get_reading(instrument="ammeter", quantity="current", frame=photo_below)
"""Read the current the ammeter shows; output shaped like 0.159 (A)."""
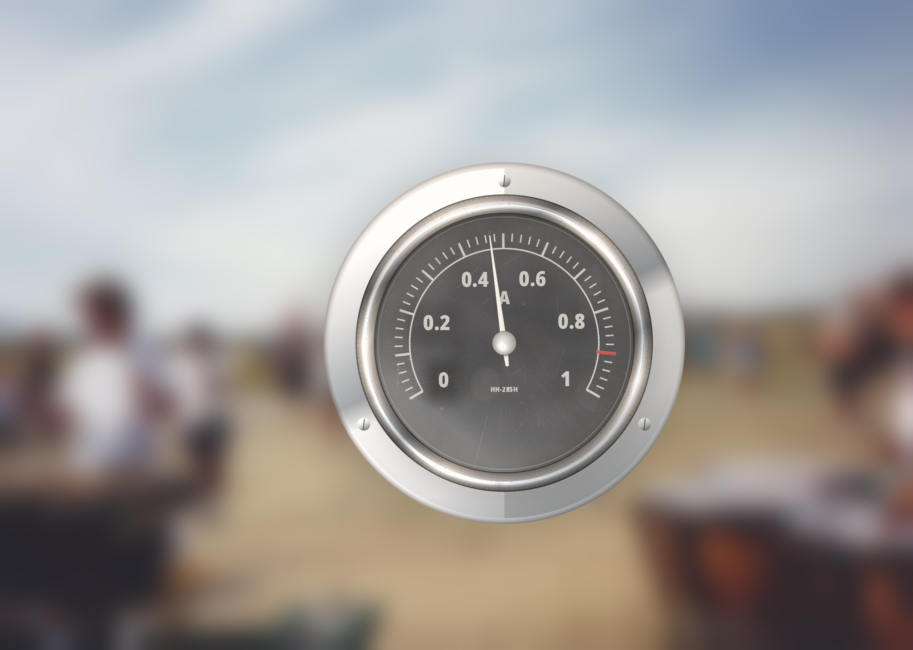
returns 0.47 (A)
